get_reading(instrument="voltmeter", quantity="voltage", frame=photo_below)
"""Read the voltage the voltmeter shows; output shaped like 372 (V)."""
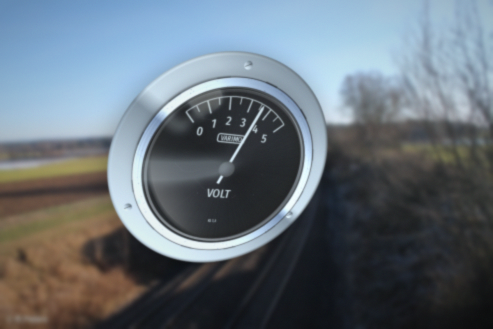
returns 3.5 (V)
